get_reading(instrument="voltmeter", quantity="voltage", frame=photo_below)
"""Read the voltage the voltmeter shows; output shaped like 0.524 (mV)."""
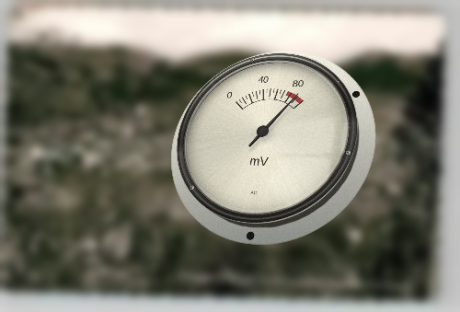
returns 90 (mV)
